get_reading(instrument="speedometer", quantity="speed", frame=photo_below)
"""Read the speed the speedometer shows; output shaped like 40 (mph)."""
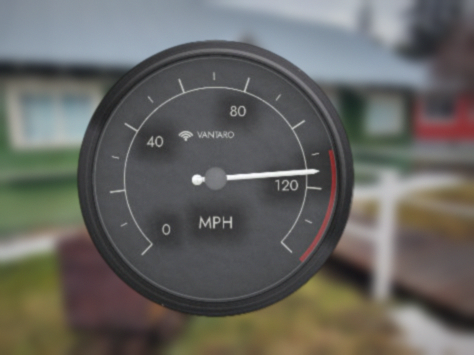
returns 115 (mph)
